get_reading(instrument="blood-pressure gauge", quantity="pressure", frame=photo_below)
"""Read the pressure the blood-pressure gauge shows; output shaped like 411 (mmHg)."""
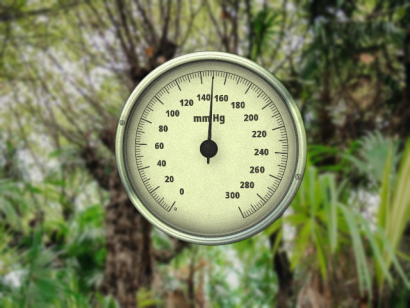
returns 150 (mmHg)
